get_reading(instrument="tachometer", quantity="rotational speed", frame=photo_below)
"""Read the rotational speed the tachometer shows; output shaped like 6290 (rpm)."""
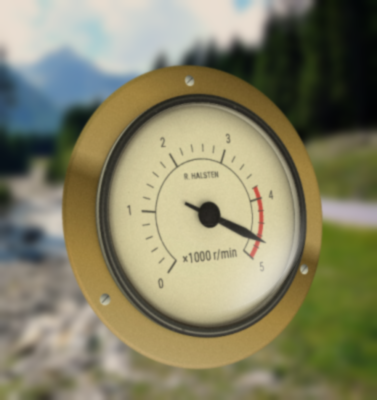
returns 4700 (rpm)
